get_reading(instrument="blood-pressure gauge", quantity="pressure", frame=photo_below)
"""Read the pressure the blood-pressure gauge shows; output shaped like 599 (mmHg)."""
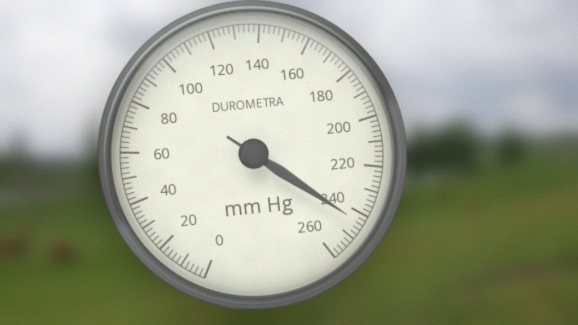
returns 244 (mmHg)
